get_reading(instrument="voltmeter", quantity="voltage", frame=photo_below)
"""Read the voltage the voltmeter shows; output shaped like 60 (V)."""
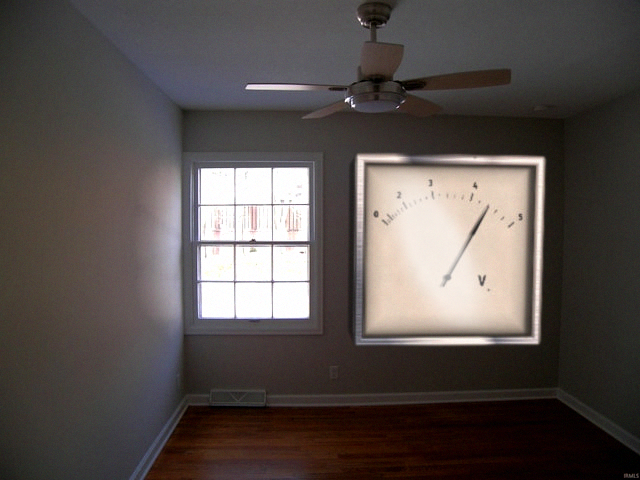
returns 4.4 (V)
